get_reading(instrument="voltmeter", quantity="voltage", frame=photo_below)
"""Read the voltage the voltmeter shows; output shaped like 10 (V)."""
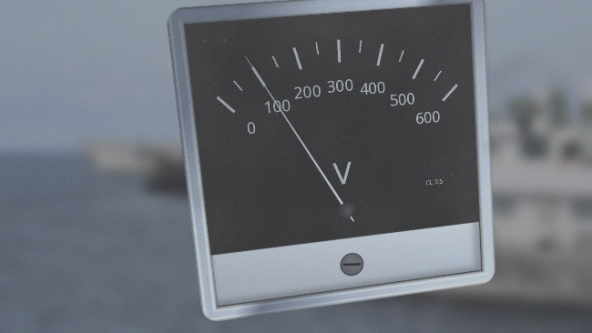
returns 100 (V)
